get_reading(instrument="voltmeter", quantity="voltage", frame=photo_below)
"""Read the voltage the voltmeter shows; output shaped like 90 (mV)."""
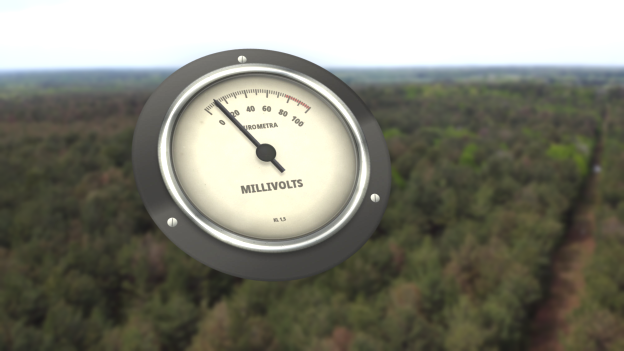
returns 10 (mV)
